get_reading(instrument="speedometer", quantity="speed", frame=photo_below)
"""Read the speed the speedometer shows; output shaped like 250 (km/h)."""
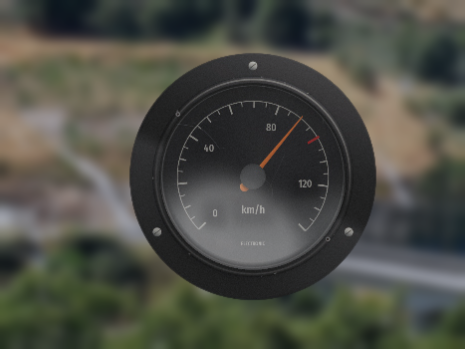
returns 90 (km/h)
